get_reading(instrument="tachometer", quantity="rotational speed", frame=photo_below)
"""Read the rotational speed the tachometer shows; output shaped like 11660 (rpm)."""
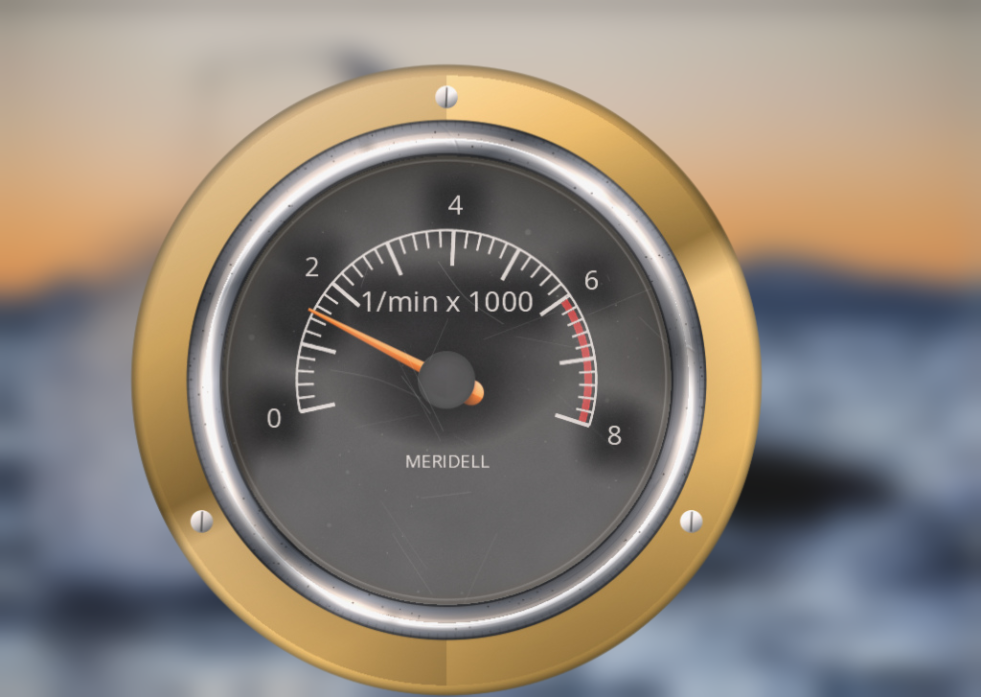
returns 1500 (rpm)
